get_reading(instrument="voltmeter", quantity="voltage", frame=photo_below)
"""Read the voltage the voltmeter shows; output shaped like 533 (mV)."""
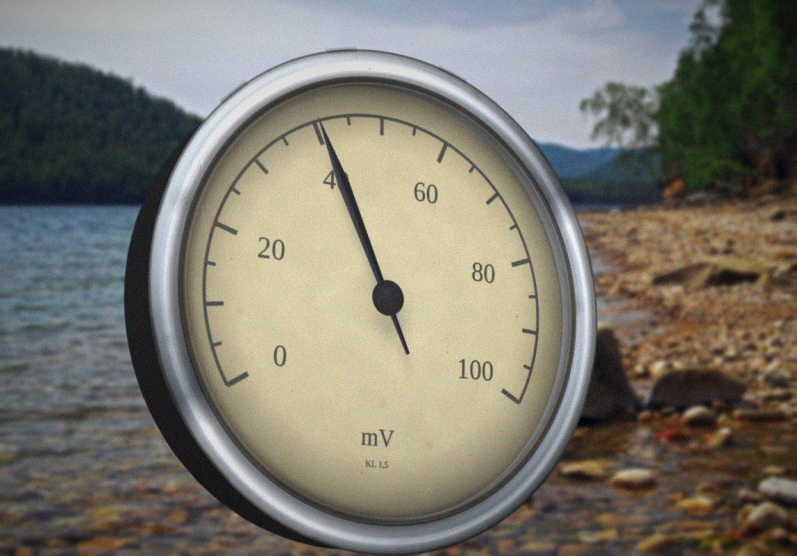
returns 40 (mV)
